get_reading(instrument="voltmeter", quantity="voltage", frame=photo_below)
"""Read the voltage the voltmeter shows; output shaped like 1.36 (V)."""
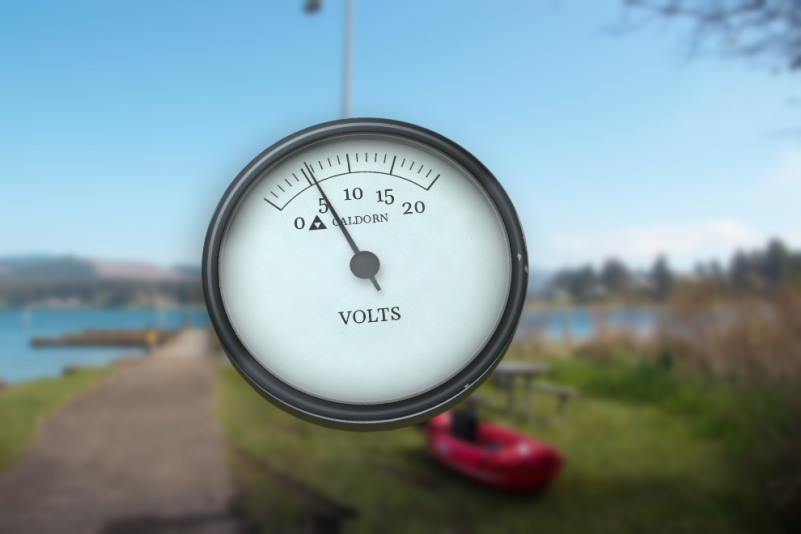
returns 5.5 (V)
